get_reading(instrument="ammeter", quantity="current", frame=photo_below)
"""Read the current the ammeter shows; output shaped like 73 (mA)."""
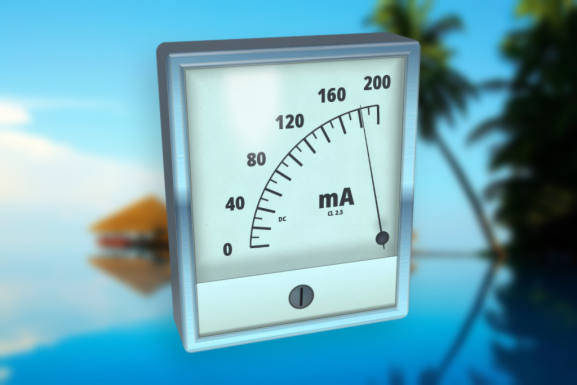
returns 180 (mA)
